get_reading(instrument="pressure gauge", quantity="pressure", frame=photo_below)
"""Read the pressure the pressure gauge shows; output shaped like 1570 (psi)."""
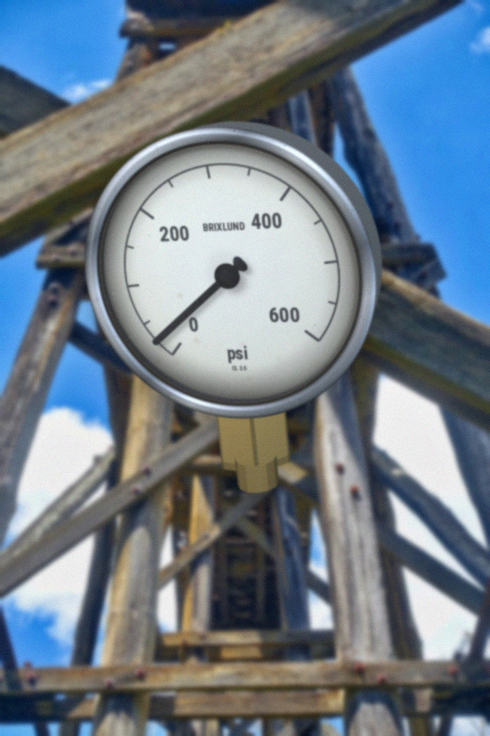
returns 25 (psi)
